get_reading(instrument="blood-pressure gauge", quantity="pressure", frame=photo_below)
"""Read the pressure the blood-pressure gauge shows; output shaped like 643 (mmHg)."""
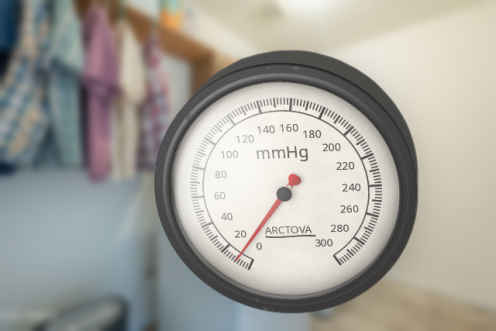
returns 10 (mmHg)
